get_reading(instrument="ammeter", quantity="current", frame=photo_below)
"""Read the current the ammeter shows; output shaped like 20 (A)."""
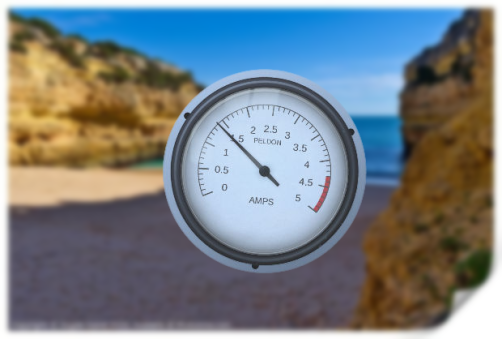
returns 1.4 (A)
